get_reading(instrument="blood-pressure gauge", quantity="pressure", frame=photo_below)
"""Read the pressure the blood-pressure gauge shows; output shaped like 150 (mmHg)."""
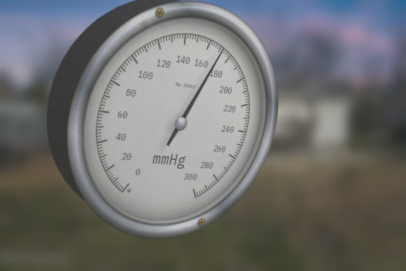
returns 170 (mmHg)
